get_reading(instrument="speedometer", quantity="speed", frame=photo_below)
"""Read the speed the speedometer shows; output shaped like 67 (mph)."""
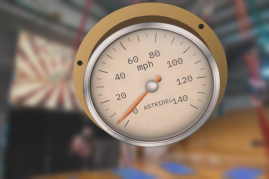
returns 5 (mph)
